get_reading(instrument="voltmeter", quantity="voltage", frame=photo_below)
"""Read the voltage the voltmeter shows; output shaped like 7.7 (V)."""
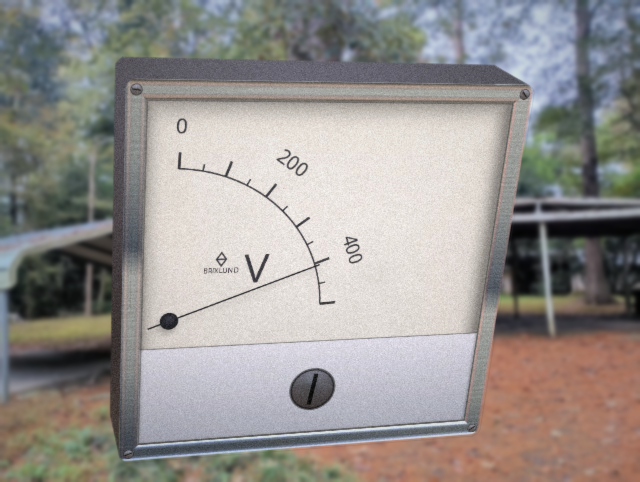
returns 400 (V)
